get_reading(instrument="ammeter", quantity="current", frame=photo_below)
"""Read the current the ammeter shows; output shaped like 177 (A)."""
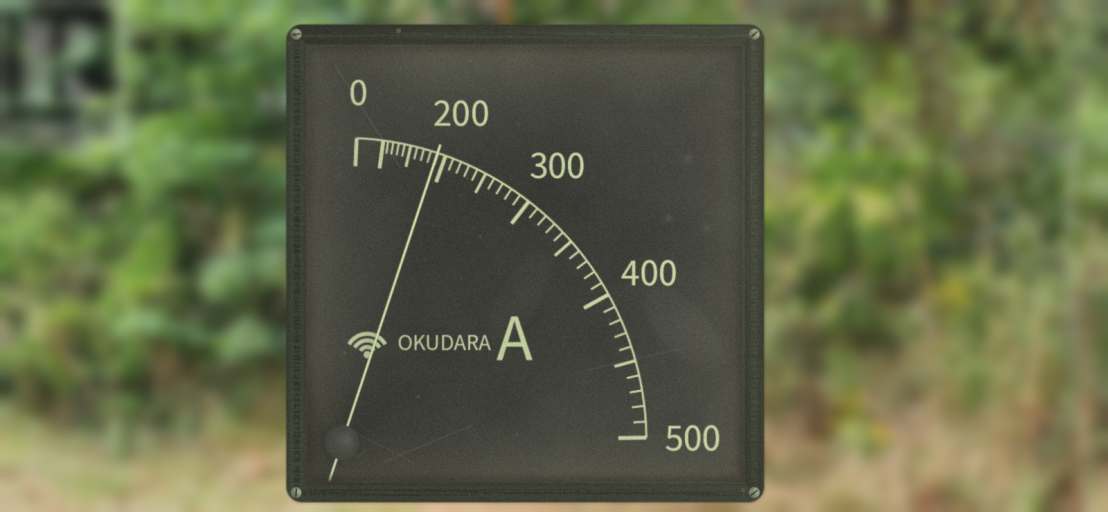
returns 190 (A)
